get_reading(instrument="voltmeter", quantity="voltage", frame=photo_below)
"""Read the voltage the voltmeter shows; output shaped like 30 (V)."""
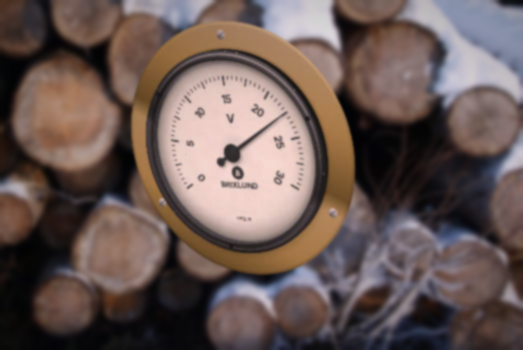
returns 22.5 (V)
